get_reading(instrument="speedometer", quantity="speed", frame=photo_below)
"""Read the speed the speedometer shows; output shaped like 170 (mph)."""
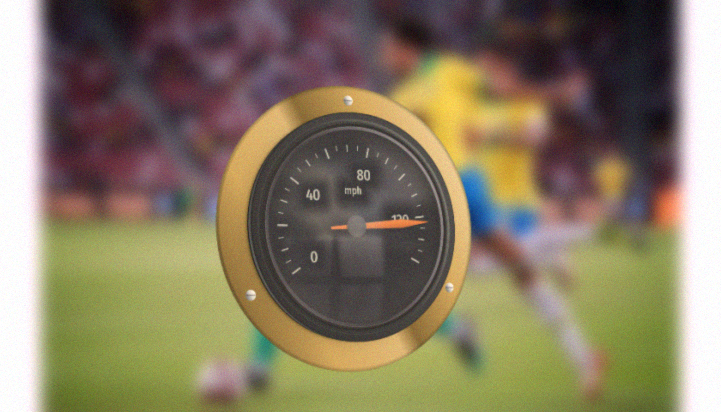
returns 122.5 (mph)
